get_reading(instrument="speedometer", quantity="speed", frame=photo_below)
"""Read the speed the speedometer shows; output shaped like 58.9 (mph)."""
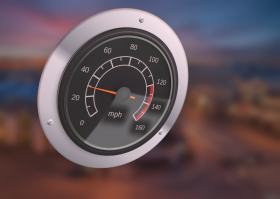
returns 30 (mph)
